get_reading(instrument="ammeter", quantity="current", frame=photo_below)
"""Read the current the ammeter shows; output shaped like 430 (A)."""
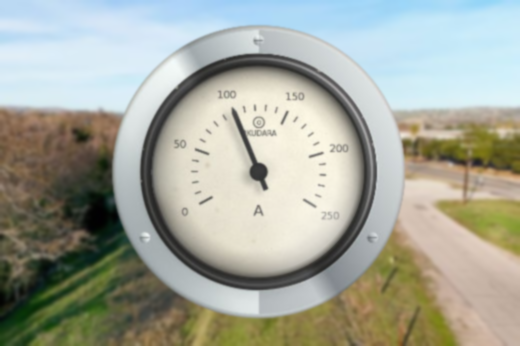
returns 100 (A)
